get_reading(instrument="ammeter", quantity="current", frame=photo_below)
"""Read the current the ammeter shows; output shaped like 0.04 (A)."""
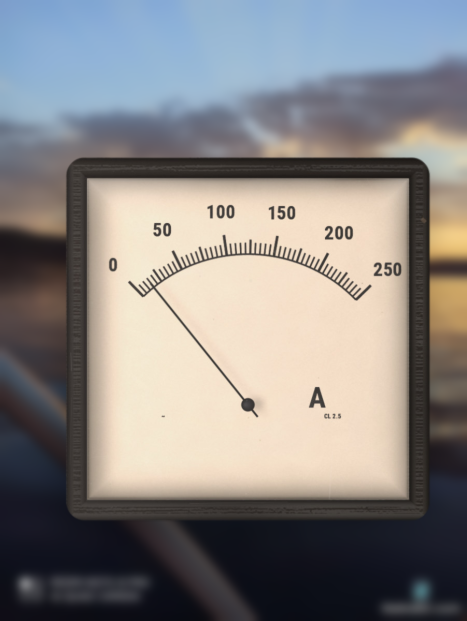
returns 15 (A)
